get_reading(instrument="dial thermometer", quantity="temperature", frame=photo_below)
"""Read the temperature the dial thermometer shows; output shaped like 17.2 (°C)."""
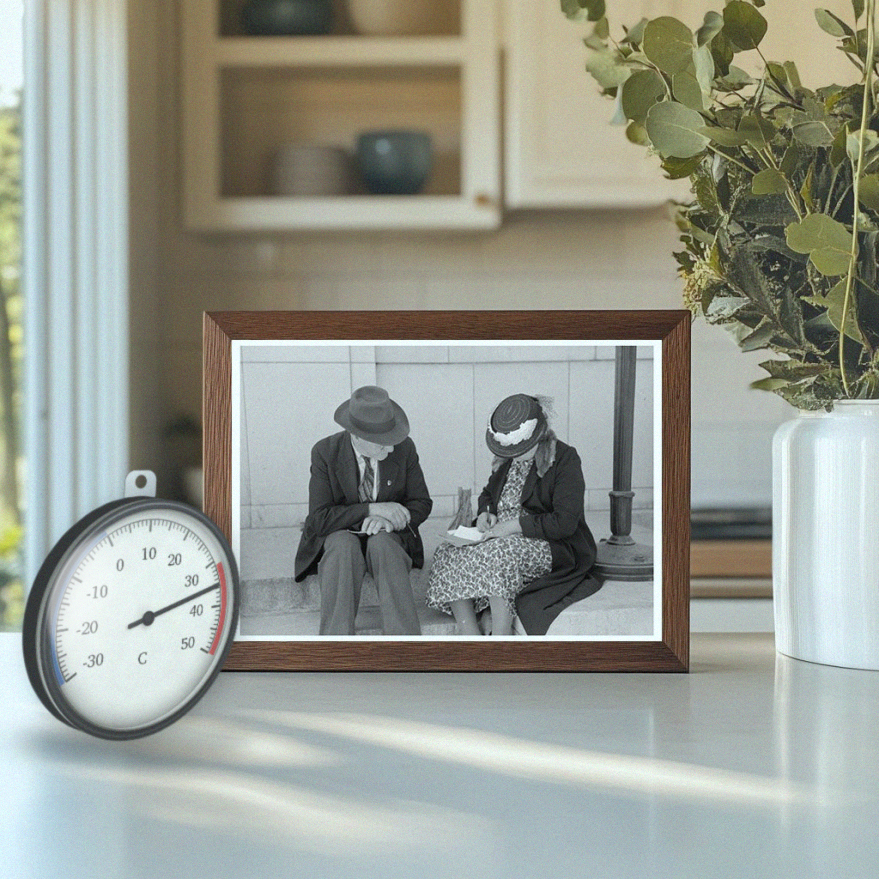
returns 35 (°C)
